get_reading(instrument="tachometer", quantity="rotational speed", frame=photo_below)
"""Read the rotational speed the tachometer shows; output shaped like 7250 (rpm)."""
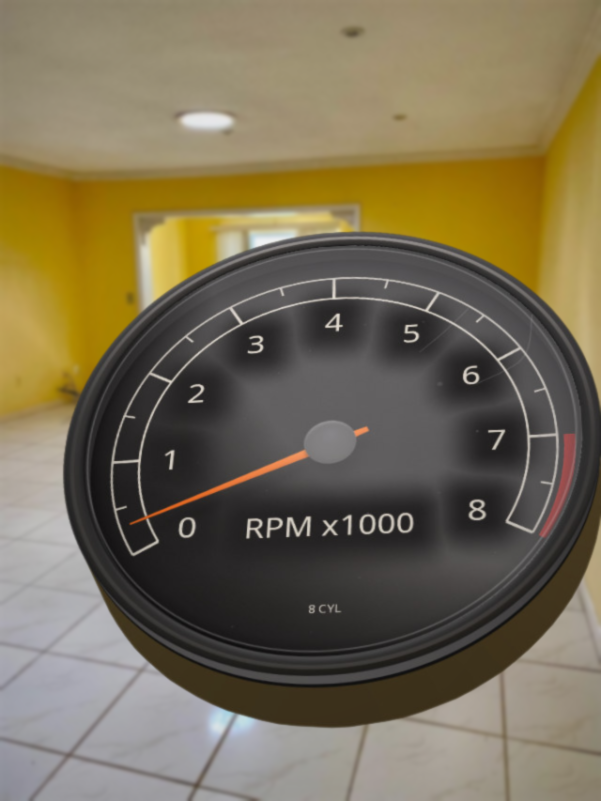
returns 250 (rpm)
